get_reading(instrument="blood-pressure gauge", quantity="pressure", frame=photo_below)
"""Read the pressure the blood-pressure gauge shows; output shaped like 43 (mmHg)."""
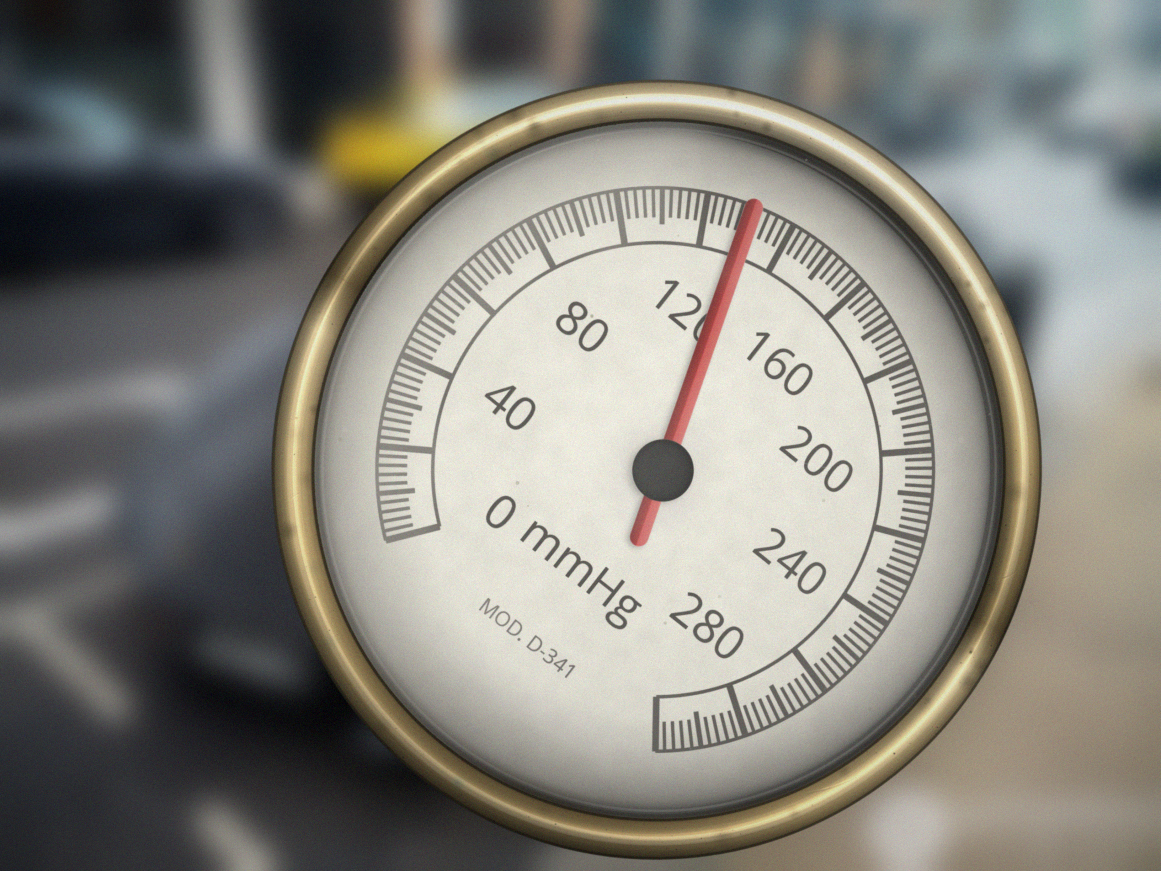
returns 130 (mmHg)
